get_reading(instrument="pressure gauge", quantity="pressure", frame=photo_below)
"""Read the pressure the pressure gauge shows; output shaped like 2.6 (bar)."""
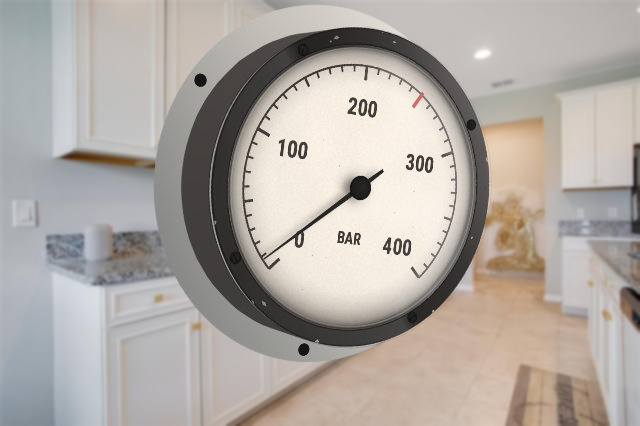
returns 10 (bar)
